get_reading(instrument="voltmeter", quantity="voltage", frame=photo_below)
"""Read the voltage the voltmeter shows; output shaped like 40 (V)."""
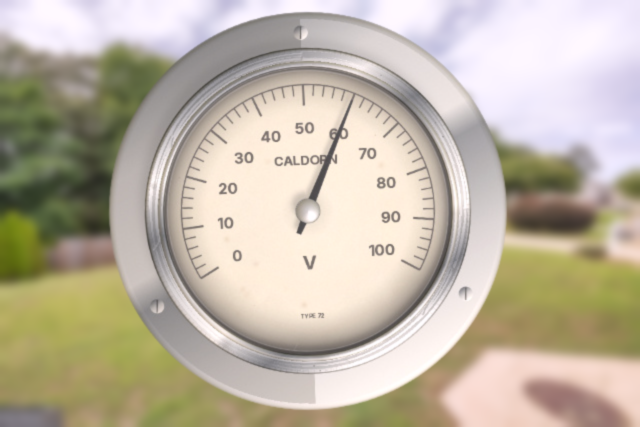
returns 60 (V)
